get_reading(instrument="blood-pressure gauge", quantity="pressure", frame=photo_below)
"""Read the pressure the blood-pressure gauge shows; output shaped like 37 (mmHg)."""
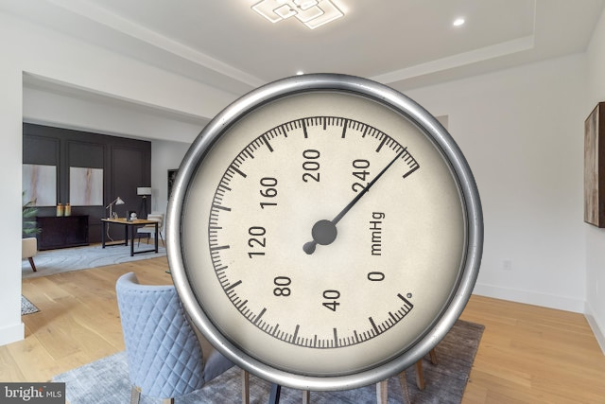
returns 250 (mmHg)
